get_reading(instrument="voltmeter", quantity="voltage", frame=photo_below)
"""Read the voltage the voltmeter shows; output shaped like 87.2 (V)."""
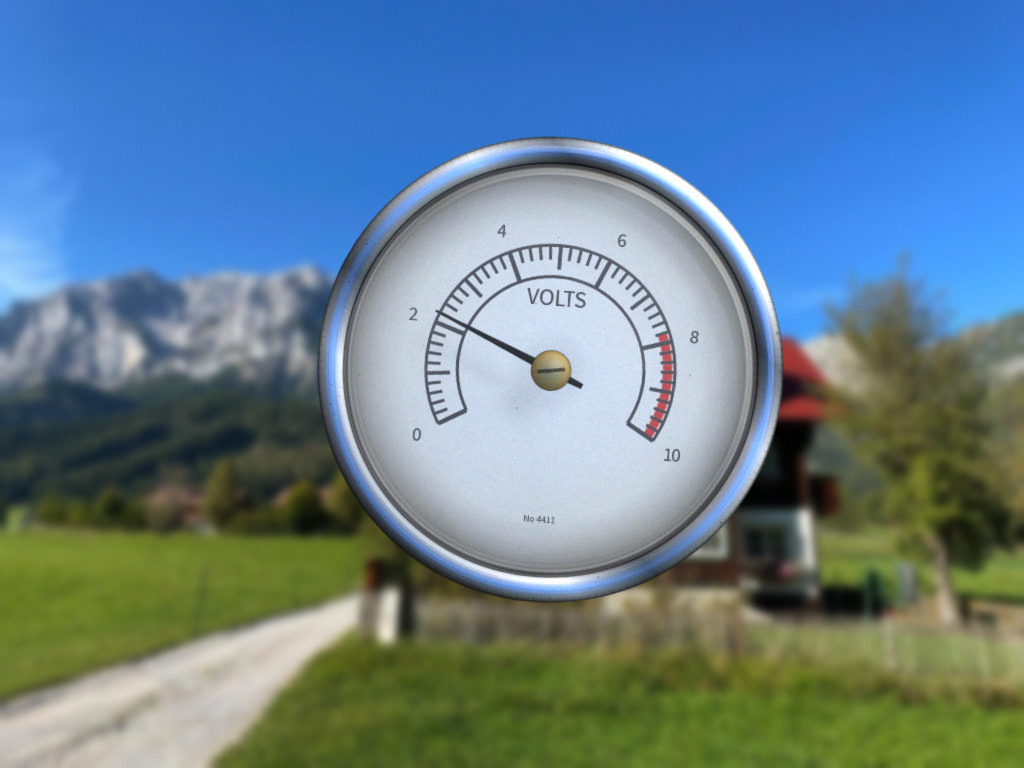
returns 2.2 (V)
